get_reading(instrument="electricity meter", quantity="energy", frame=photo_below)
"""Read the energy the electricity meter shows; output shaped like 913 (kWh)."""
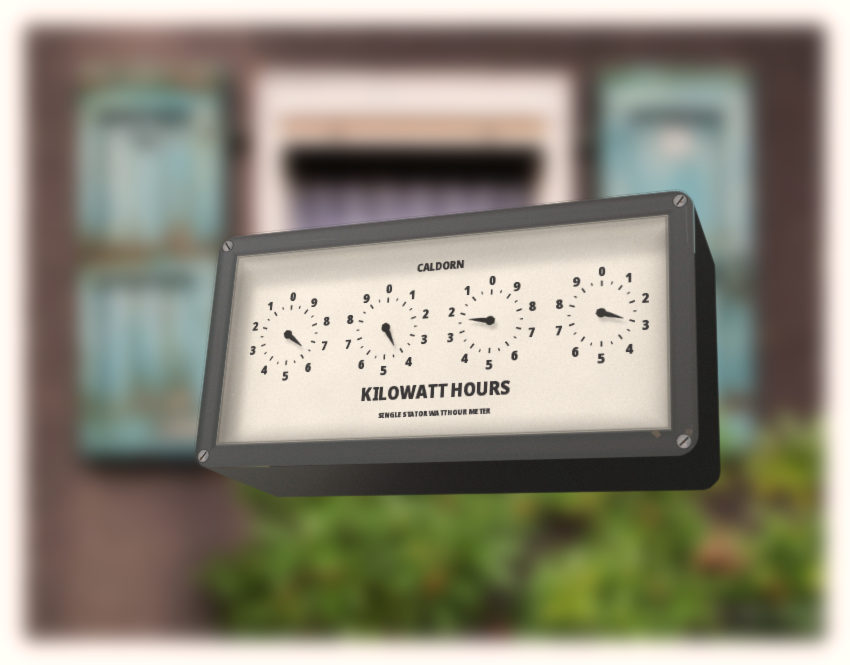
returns 6423 (kWh)
